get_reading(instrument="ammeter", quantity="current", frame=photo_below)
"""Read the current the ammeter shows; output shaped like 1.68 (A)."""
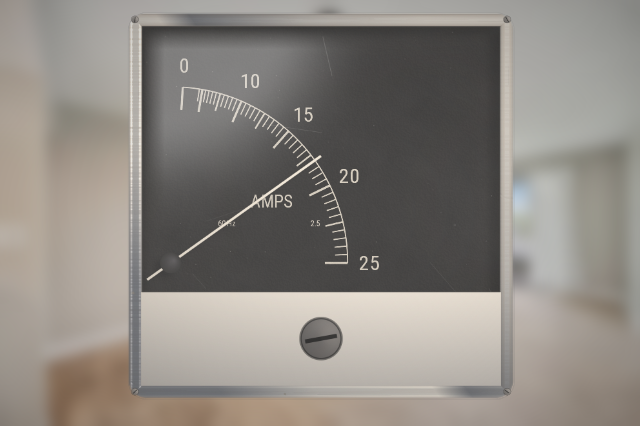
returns 18 (A)
